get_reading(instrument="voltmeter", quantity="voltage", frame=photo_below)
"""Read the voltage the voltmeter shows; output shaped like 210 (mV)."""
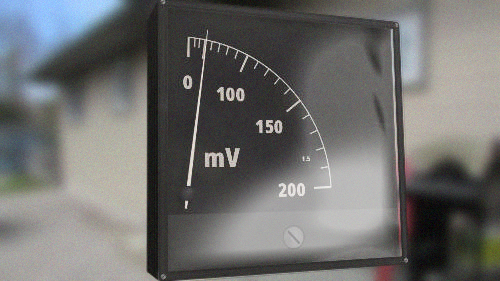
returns 50 (mV)
